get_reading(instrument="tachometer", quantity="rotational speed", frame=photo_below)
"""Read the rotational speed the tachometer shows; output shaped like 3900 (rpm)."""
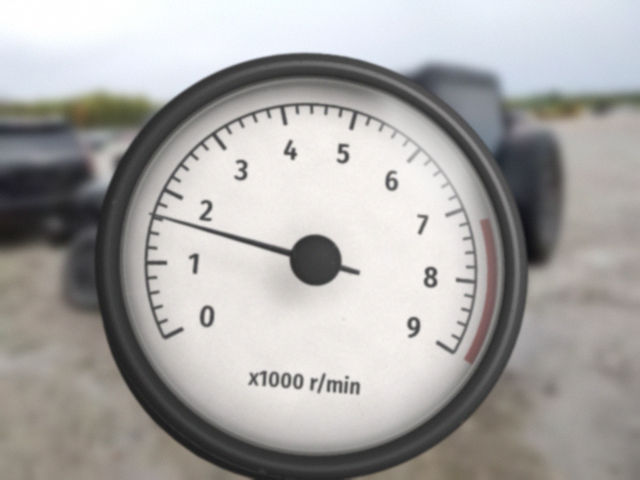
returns 1600 (rpm)
